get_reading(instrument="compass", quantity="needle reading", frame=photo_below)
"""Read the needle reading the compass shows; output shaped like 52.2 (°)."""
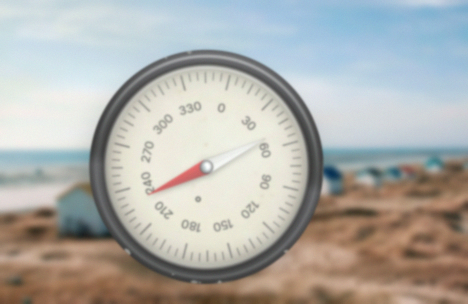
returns 230 (°)
